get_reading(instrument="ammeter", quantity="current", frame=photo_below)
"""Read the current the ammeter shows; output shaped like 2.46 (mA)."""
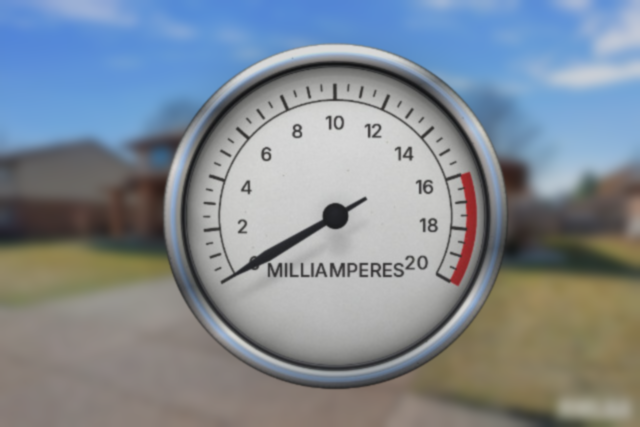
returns 0 (mA)
